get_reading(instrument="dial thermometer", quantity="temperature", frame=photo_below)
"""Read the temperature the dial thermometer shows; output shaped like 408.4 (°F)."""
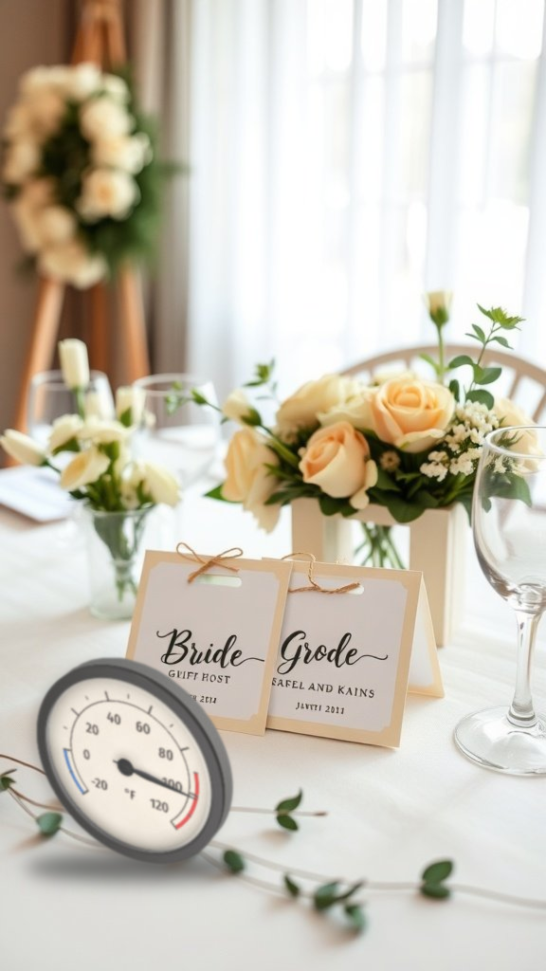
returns 100 (°F)
